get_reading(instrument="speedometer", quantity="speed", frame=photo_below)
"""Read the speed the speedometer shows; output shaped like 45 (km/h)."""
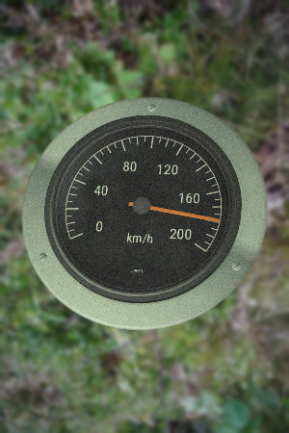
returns 180 (km/h)
